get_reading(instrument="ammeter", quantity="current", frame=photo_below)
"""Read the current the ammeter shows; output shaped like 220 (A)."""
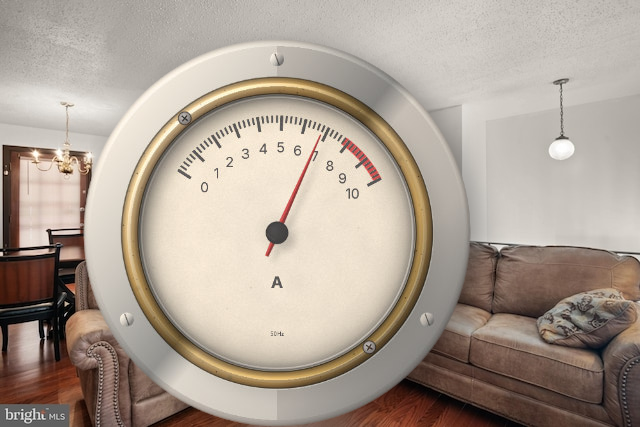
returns 6.8 (A)
